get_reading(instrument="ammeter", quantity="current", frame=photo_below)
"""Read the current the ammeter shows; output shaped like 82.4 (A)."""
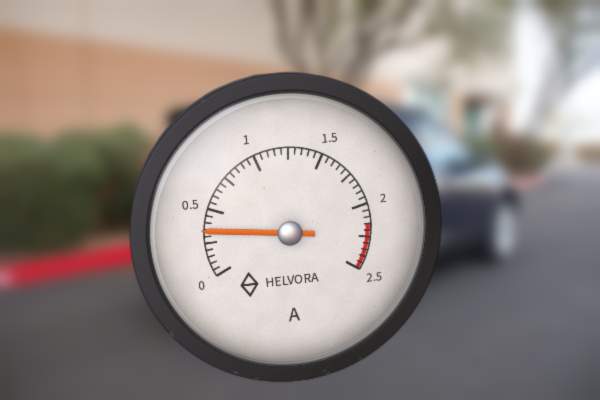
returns 0.35 (A)
